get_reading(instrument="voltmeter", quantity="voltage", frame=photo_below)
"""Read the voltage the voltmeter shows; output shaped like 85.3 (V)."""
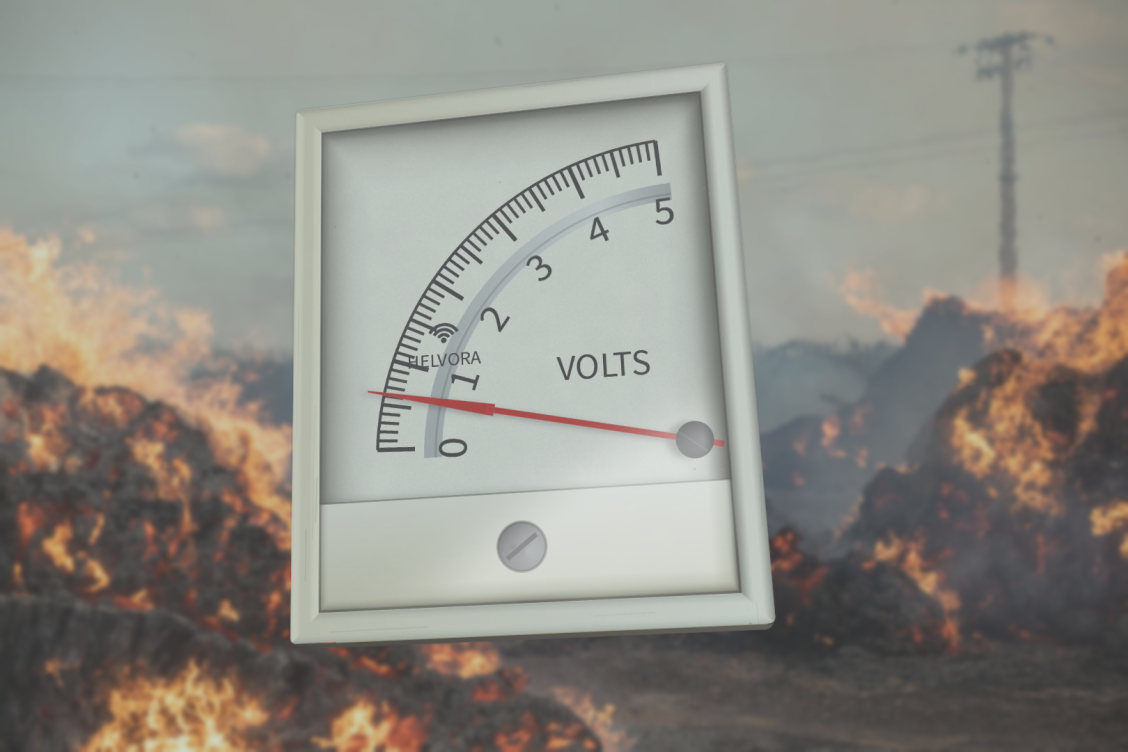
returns 0.6 (V)
